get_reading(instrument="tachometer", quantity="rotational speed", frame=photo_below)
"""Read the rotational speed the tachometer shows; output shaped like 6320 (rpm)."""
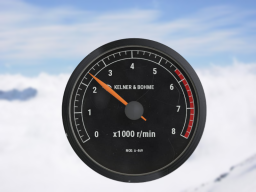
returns 2400 (rpm)
